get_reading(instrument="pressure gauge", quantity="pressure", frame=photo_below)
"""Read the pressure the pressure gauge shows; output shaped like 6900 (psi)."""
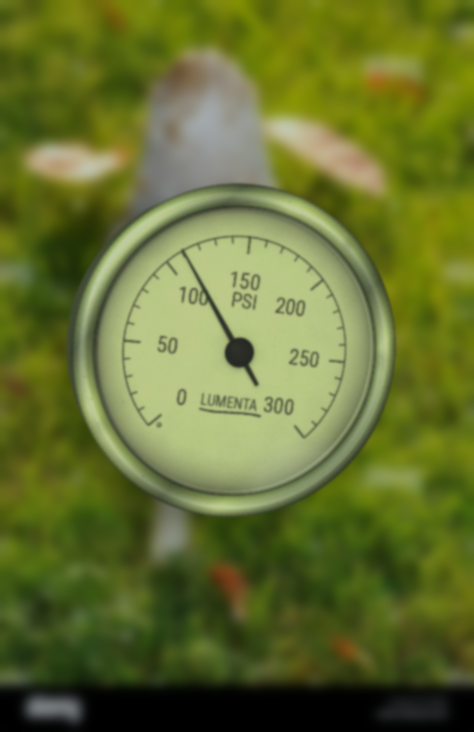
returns 110 (psi)
